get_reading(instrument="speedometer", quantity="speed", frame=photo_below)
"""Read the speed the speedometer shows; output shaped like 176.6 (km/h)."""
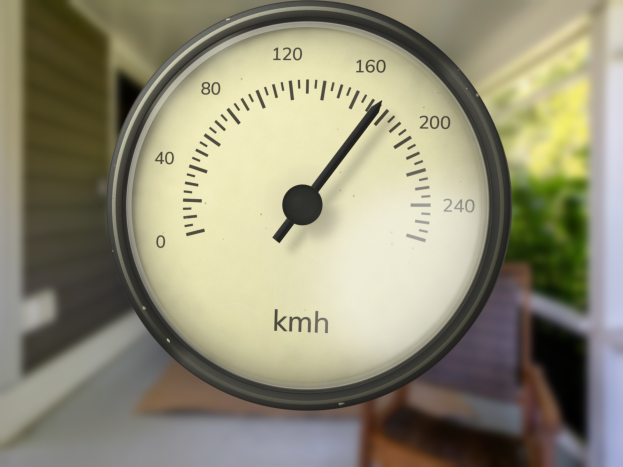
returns 175 (km/h)
